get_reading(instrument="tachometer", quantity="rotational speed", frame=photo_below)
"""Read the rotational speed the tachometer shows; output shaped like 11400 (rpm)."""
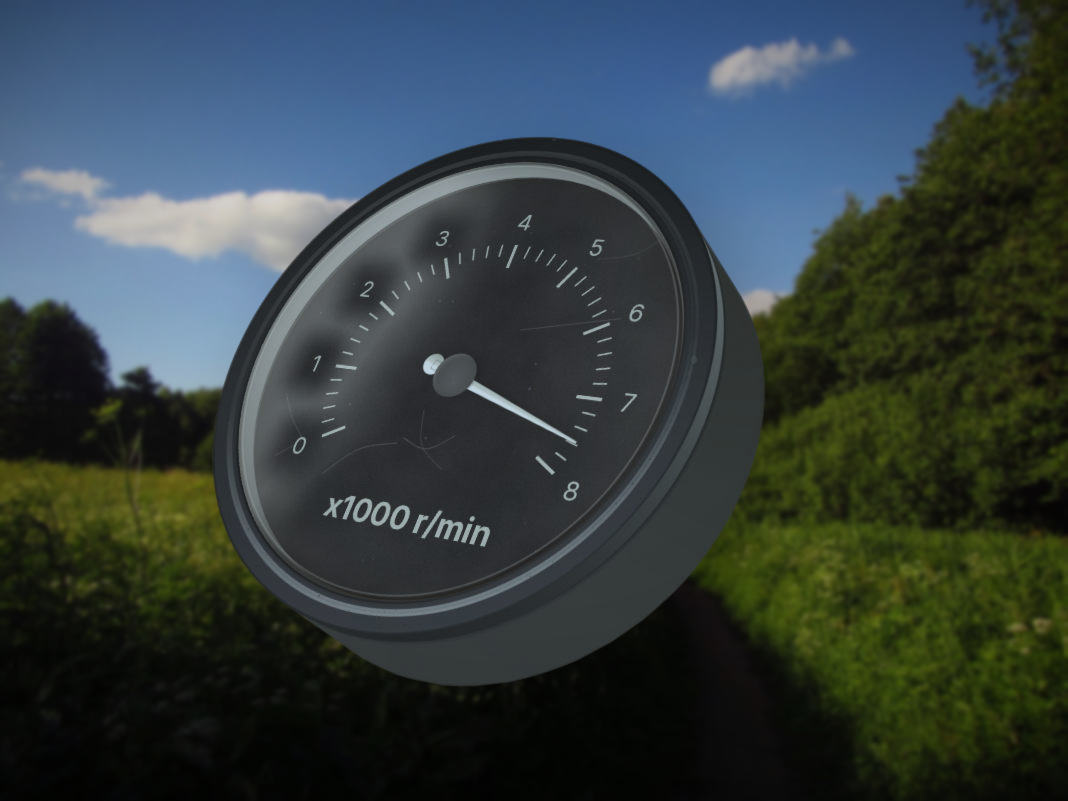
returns 7600 (rpm)
